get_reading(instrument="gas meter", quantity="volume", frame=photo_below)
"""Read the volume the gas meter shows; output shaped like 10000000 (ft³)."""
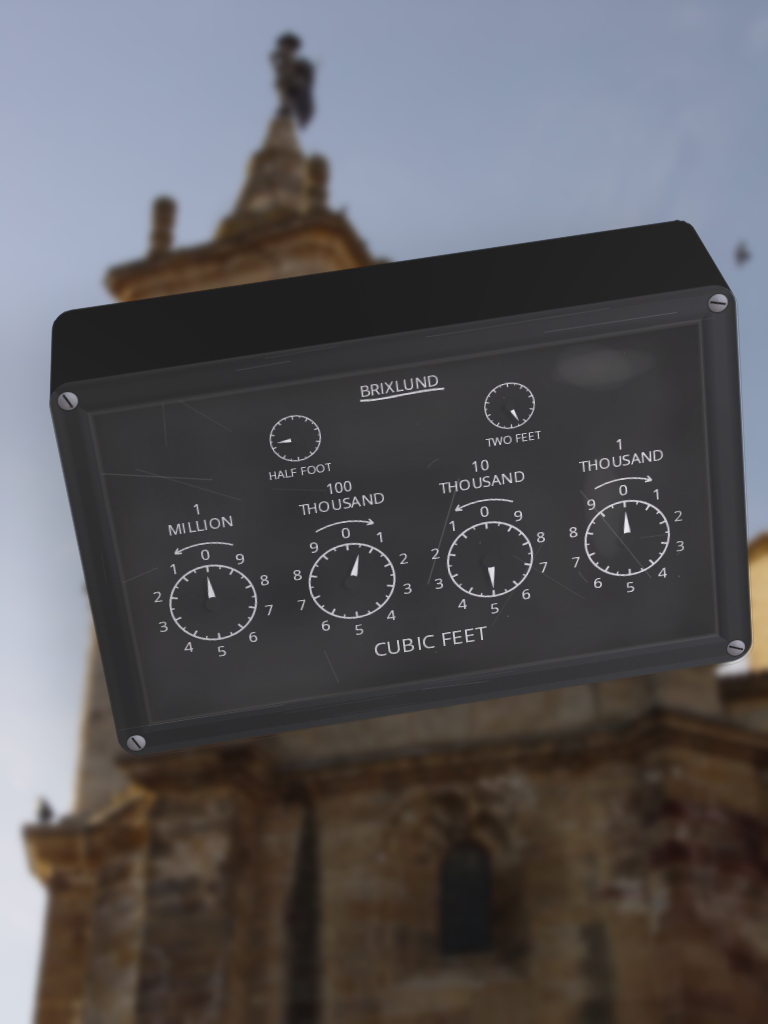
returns 5000 (ft³)
